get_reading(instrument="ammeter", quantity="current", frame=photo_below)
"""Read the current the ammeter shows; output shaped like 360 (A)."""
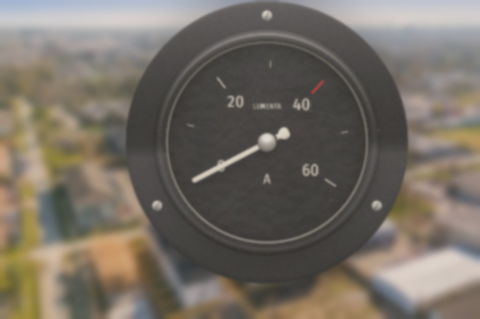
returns 0 (A)
